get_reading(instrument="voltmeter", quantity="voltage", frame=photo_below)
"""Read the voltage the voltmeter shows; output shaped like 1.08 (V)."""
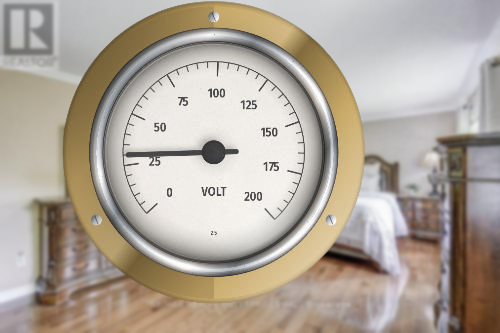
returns 30 (V)
